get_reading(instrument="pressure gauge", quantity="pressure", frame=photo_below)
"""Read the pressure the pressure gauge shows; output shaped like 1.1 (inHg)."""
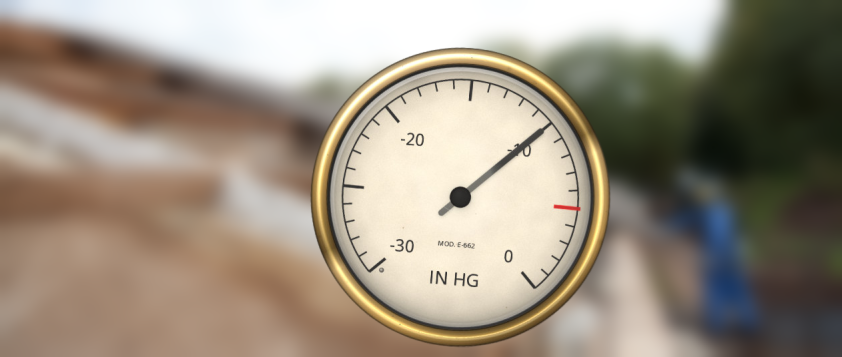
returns -10 (inHg)
